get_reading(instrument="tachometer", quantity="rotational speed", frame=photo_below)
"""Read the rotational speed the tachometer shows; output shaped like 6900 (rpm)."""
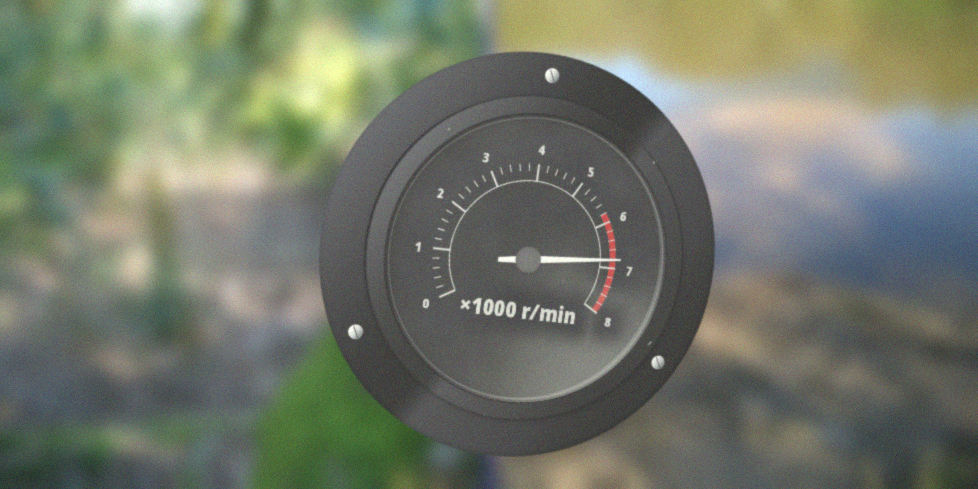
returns 6800 (rpm)
